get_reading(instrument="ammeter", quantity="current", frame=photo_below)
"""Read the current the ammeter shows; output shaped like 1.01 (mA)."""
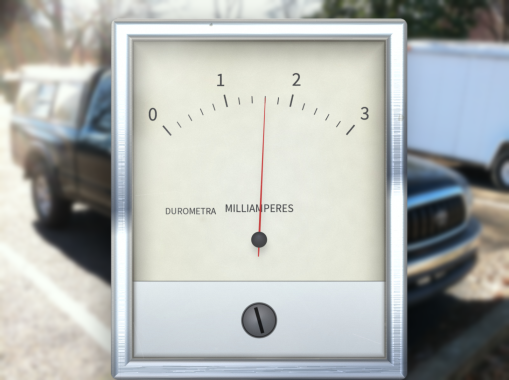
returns 1.6 (mA)
